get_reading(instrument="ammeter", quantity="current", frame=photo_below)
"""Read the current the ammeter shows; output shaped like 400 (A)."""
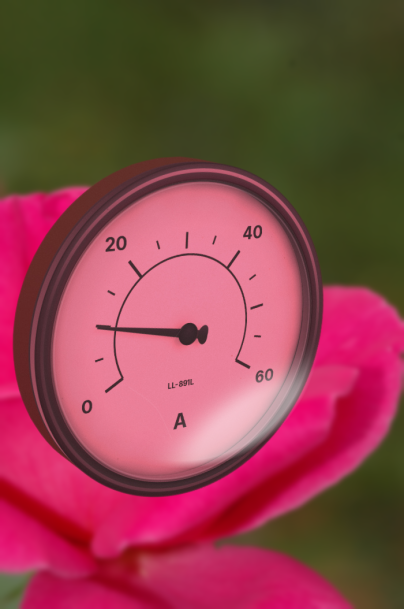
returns 10 (A)
